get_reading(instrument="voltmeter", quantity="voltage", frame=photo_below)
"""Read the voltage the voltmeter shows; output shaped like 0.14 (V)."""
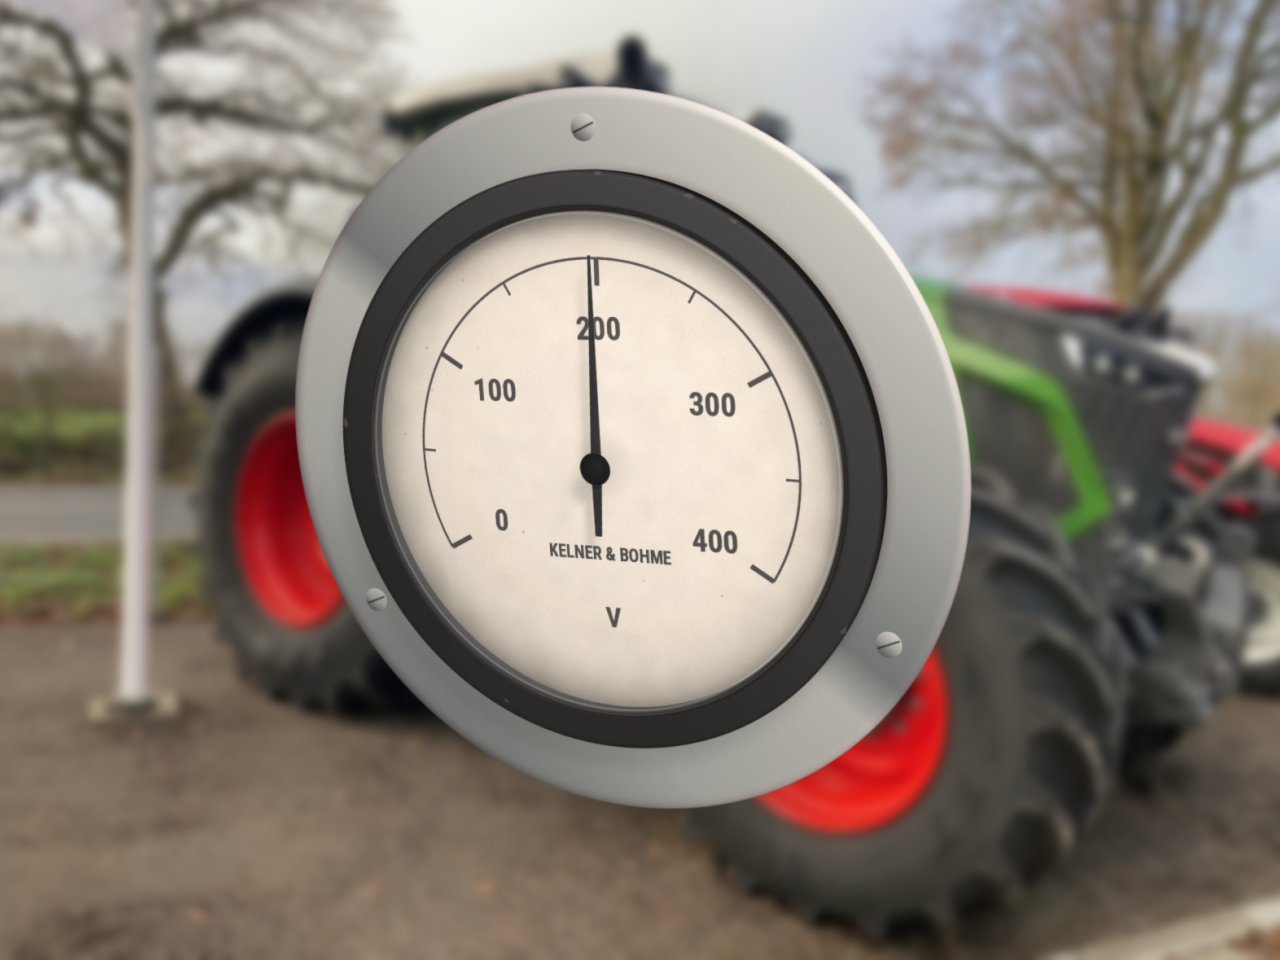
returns 200 (V)
